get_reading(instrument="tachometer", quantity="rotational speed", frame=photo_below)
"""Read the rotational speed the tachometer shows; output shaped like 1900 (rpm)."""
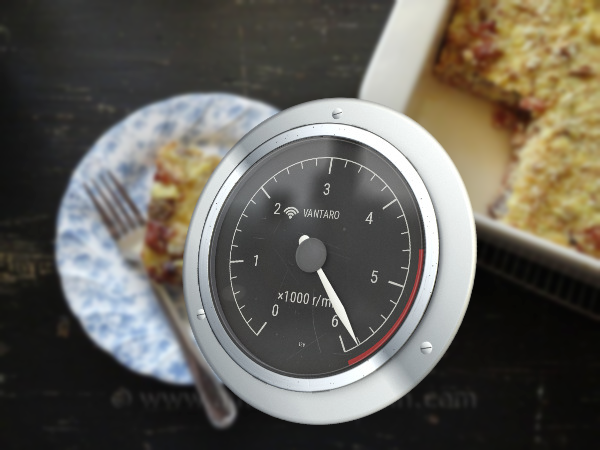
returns 5800 (rpm)
